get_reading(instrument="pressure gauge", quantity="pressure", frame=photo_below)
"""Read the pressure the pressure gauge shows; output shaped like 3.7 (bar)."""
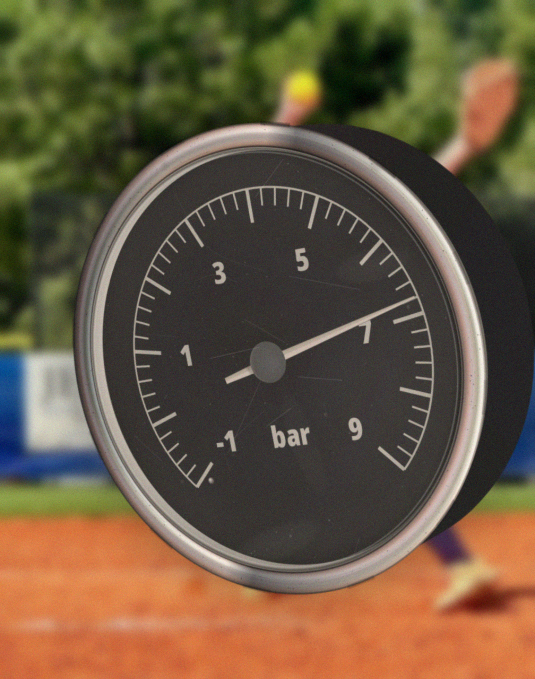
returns 6.8 (bar)
